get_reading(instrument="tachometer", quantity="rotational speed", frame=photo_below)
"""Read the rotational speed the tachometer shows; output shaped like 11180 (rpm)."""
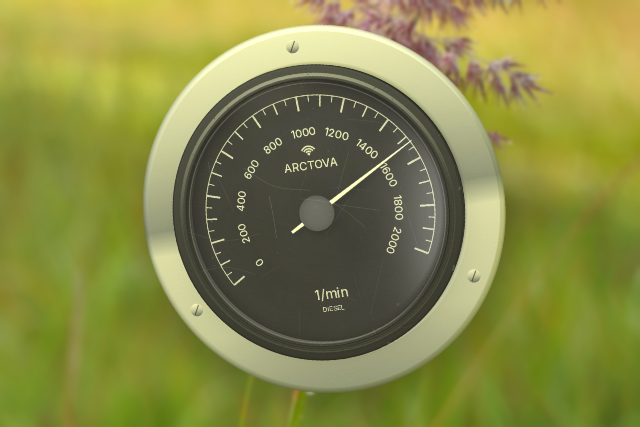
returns 1525 (rpm)
